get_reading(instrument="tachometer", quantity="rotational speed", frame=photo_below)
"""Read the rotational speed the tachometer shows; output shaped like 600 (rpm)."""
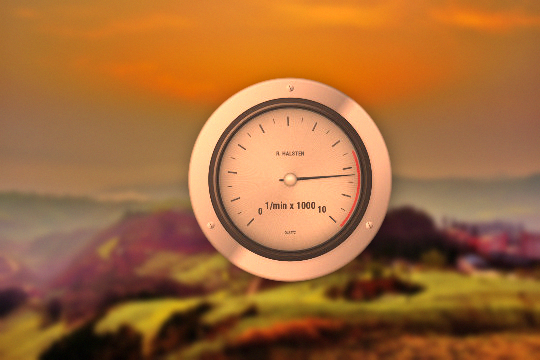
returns 8250 (rpm)
